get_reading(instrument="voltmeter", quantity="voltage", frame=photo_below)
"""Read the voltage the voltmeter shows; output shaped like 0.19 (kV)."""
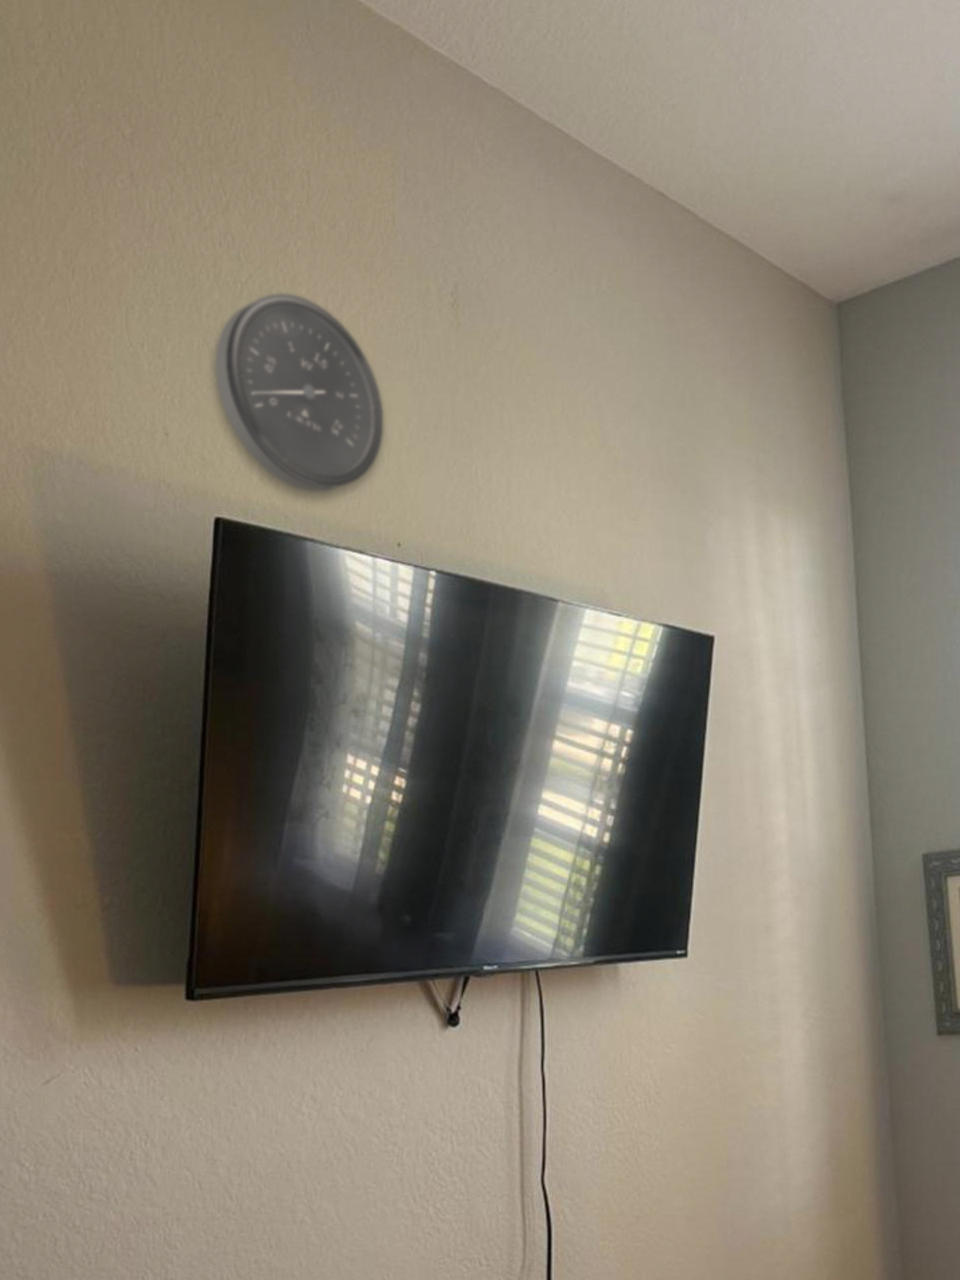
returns 0.1 (kV)
